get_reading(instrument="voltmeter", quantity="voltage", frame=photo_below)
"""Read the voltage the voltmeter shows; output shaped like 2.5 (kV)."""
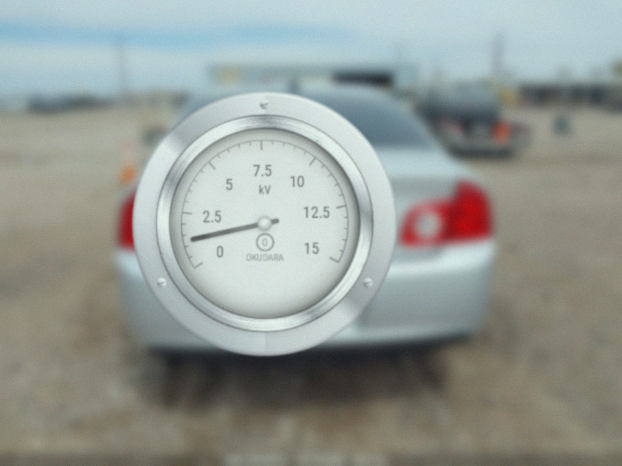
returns 1.25 (kV)
